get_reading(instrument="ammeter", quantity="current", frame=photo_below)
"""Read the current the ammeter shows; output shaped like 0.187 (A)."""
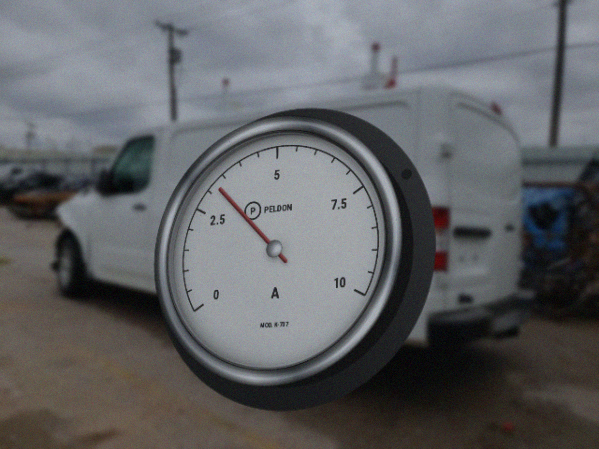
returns 3.25 (A)
